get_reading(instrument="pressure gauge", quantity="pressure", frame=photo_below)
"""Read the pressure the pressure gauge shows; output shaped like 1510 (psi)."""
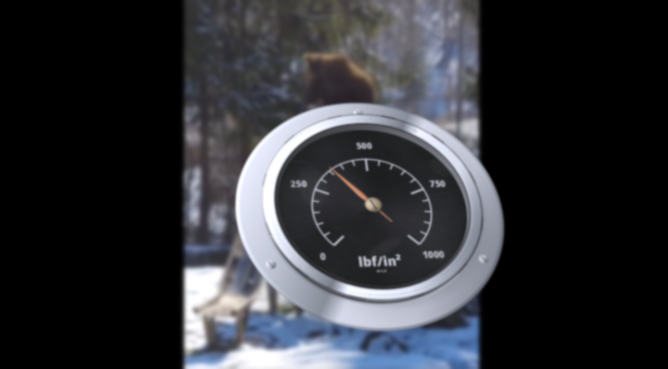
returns 350 (psi)
